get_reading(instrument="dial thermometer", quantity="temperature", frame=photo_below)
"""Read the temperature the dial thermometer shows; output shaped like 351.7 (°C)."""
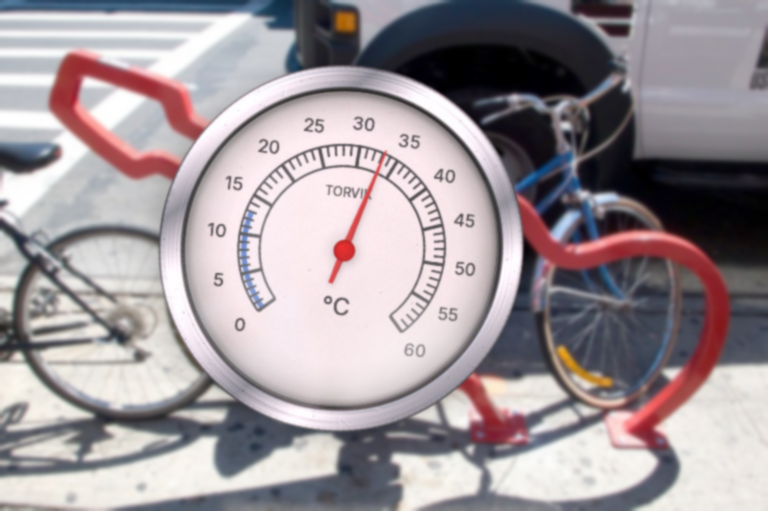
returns 33 (°C)
